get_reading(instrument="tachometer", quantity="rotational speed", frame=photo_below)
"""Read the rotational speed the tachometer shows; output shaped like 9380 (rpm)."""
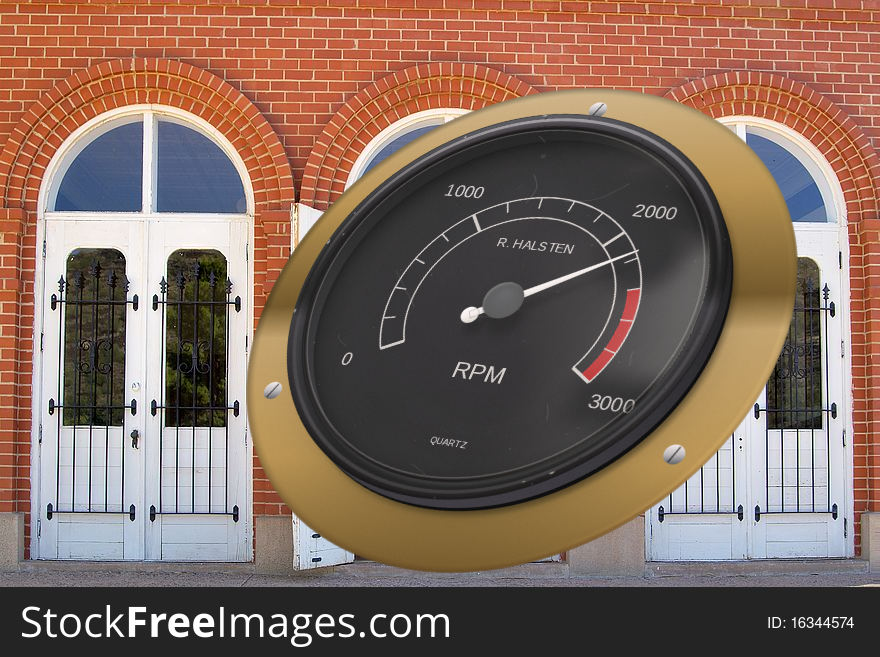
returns 2200 (rpm)
